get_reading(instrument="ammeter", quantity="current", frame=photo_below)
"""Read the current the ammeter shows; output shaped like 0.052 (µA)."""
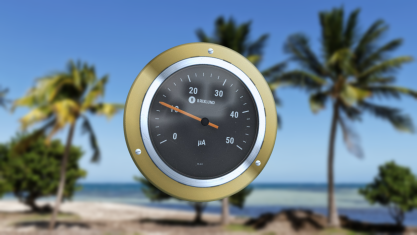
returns 10 (µA)
